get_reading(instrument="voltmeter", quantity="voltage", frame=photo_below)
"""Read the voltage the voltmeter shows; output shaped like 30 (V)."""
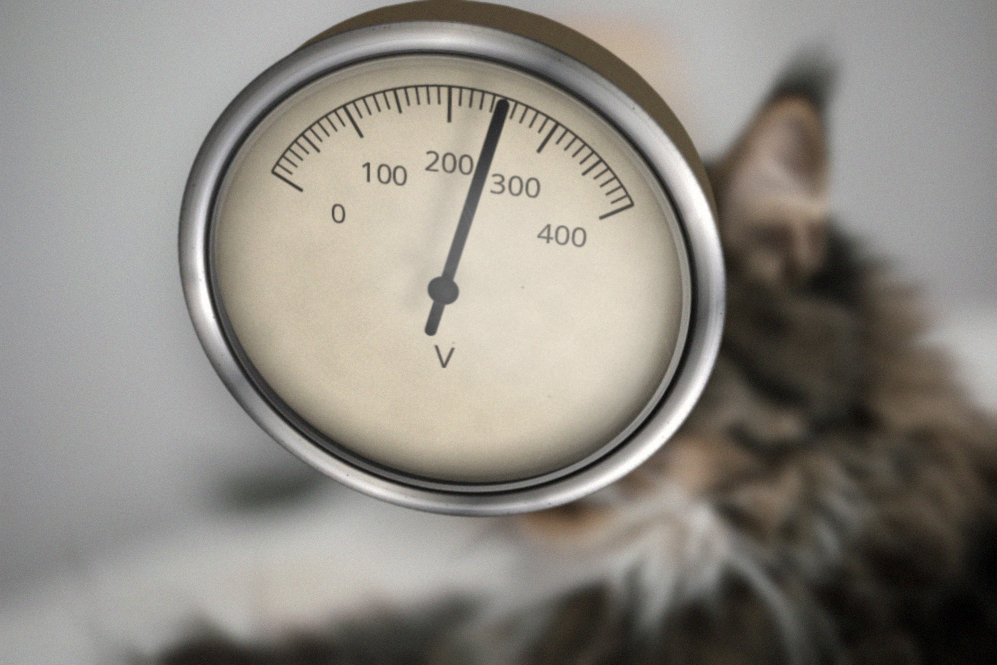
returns 250 (V)
